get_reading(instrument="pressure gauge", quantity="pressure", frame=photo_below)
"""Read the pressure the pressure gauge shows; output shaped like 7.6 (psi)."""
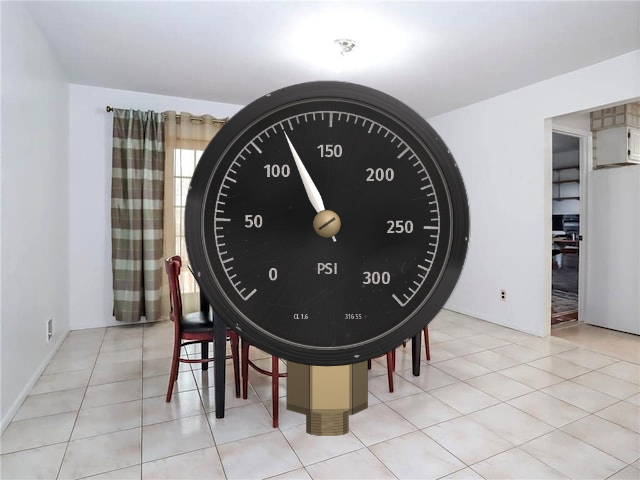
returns 120 (psi)
